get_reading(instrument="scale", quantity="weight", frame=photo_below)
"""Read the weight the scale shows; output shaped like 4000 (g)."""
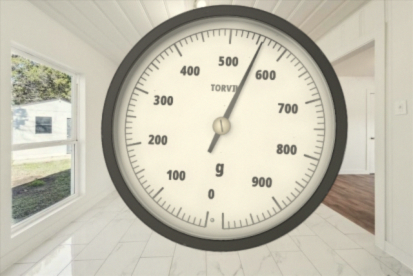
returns 560 (g)
